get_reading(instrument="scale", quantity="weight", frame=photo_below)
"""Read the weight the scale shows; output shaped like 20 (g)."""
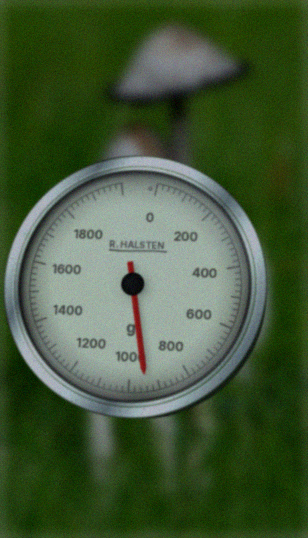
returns 940 (g)
